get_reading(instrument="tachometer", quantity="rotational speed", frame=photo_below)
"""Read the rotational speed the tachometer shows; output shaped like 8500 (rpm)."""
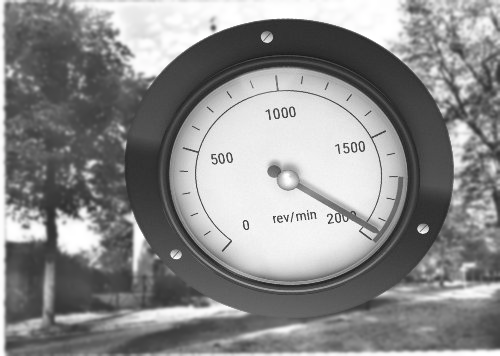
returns 1950 (rpm)
